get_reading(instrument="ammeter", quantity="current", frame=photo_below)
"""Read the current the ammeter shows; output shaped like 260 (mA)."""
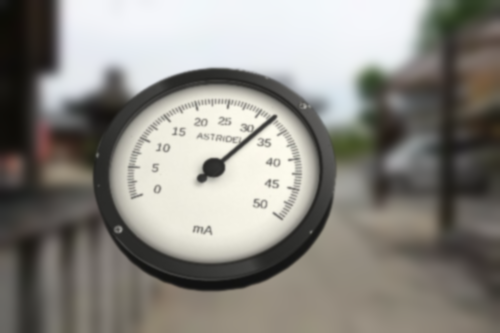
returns 32.5 (mA)
